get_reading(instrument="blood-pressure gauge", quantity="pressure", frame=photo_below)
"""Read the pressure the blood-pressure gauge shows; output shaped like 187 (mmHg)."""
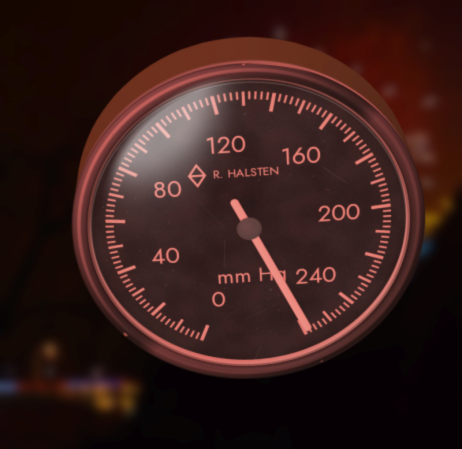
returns 258 (mmHg)
